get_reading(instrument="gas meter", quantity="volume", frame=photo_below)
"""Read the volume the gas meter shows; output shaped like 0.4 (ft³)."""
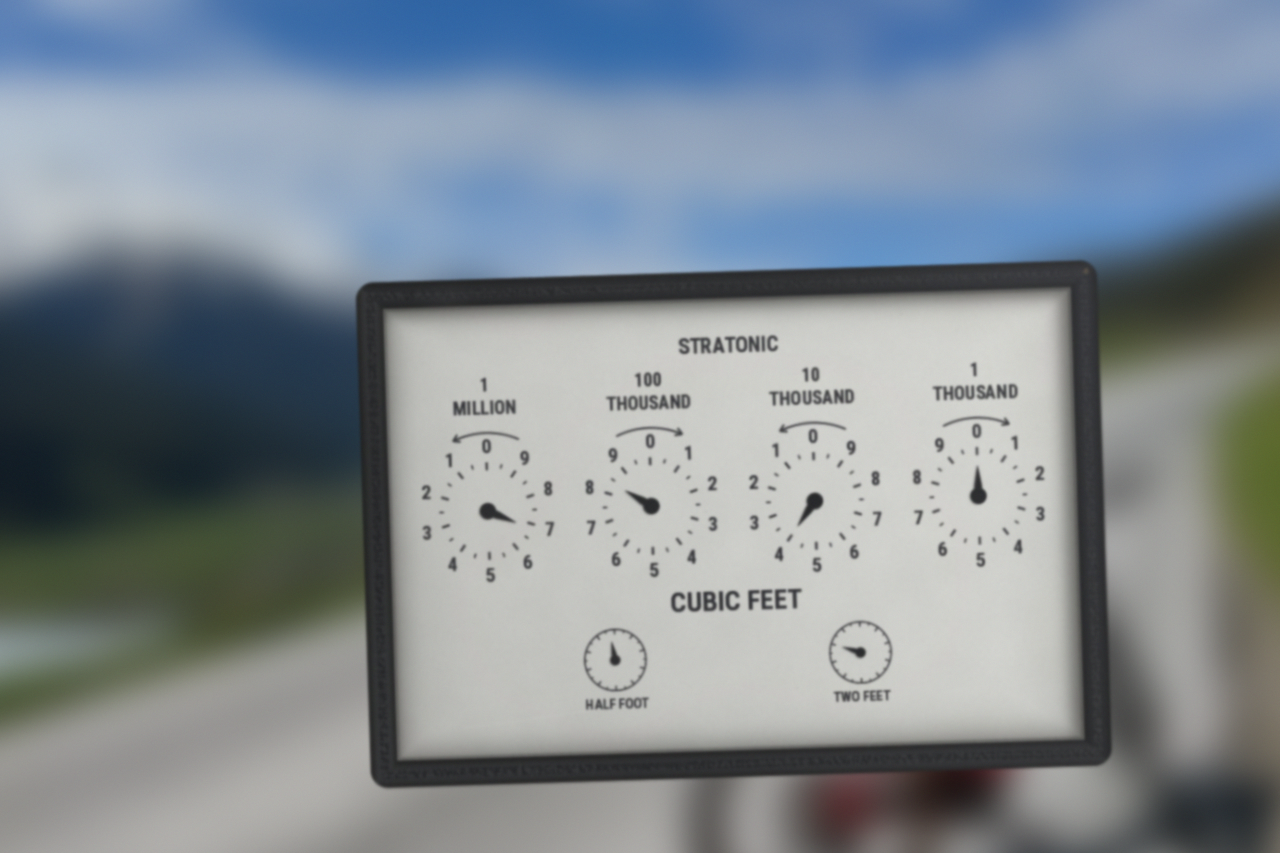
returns 684000 (ft³)
